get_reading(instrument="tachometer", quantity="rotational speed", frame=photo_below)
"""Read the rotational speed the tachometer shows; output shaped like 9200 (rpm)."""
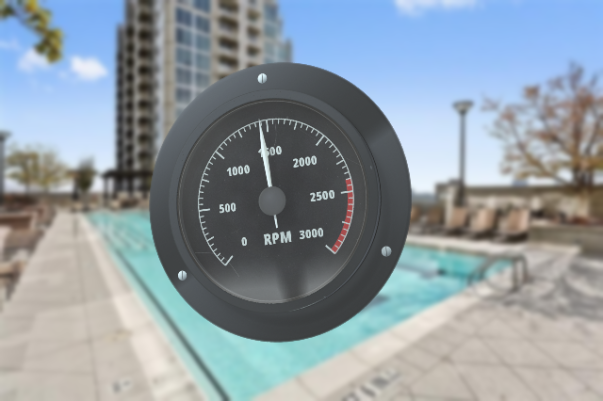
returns 1450 (rpm)
